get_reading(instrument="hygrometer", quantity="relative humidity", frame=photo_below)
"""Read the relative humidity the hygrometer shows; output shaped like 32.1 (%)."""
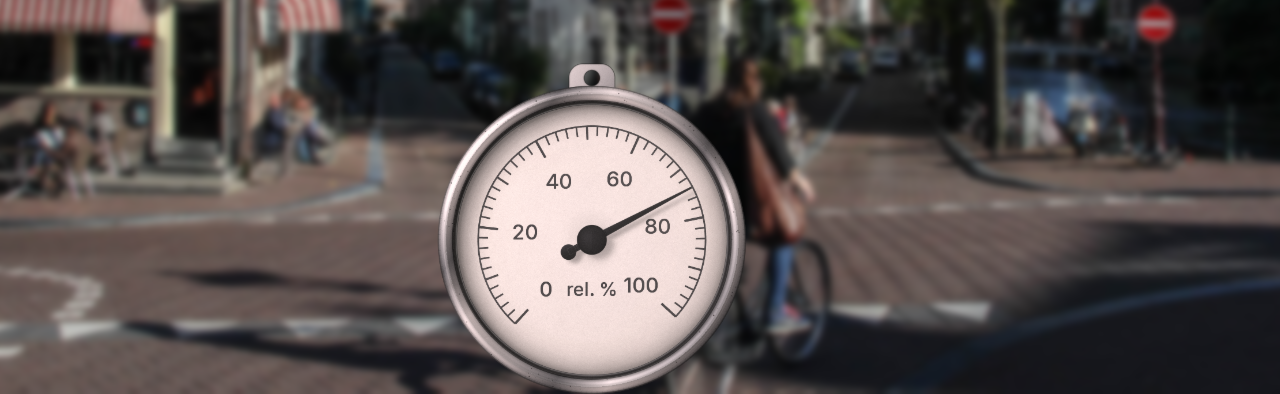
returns 74 (%)
